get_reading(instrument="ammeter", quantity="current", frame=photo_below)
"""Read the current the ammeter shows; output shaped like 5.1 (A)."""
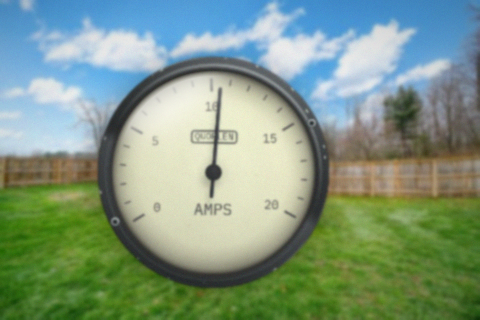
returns 10.5 (A)
